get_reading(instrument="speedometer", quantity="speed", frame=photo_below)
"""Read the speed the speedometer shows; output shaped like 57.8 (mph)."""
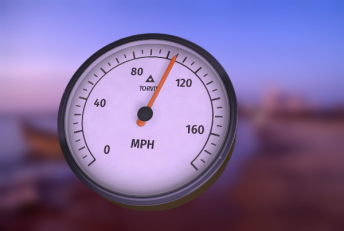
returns 105 (mph)
